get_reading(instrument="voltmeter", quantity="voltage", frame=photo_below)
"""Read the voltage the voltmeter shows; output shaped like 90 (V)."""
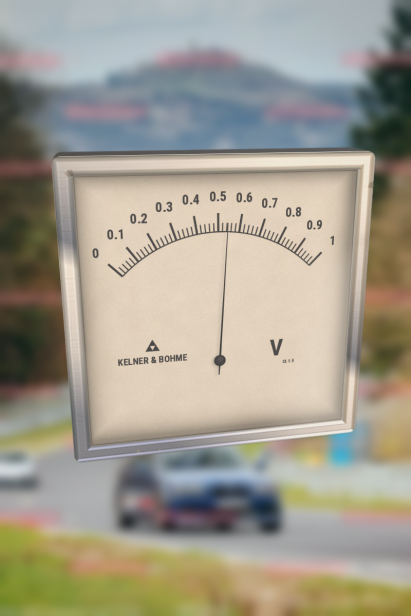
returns 0.54 (V)
